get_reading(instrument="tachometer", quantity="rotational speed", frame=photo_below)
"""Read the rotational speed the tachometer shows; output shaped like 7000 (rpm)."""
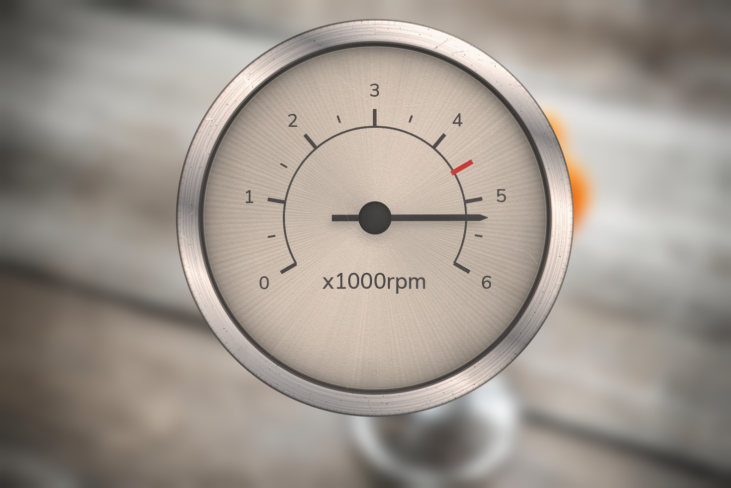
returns 5250 (rpm)
